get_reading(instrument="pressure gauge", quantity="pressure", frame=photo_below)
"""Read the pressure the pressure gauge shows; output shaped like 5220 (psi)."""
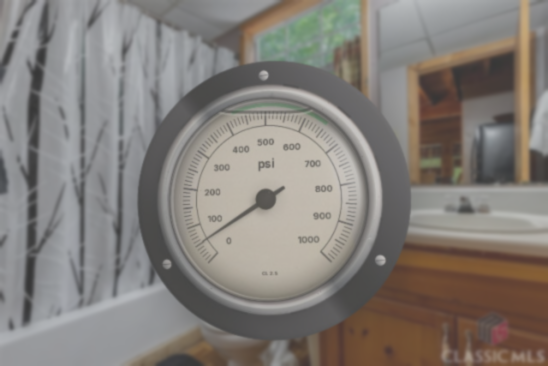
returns 50 (psi)
